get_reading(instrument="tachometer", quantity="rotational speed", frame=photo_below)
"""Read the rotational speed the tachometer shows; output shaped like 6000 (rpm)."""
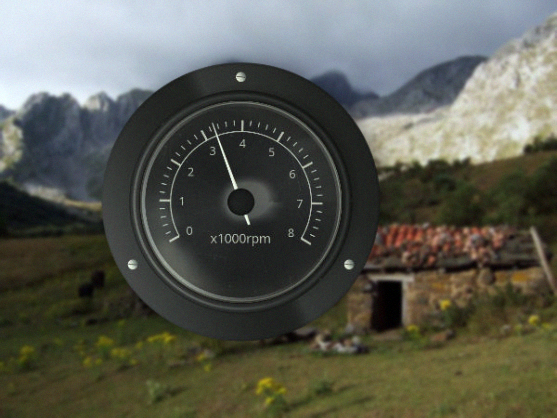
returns 3300 (rpm)
